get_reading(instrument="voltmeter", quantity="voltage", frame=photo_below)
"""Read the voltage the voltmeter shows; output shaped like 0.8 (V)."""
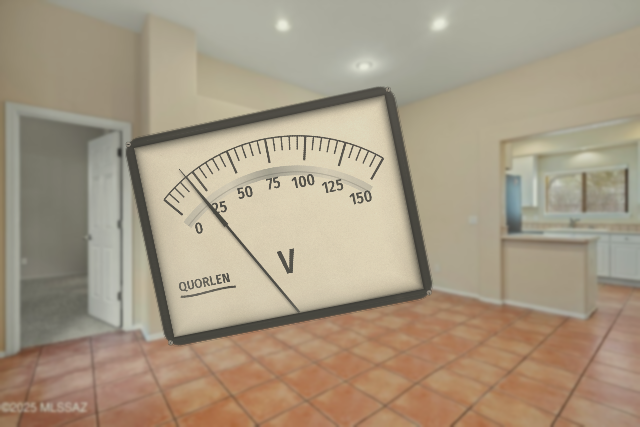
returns 20 (V)
